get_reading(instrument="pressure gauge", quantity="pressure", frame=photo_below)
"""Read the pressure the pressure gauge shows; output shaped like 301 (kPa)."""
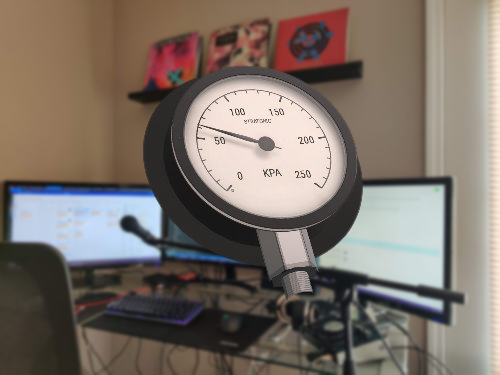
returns 60 (kPa)
